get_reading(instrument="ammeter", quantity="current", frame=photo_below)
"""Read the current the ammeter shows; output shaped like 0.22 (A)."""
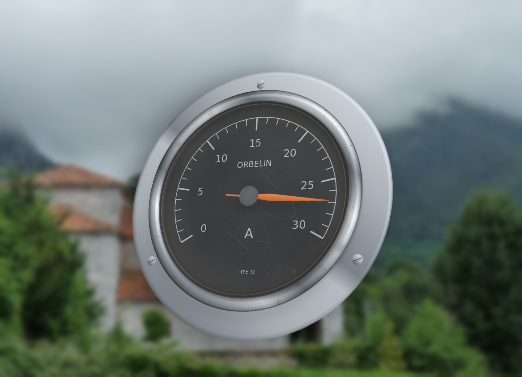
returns 27 (A)
